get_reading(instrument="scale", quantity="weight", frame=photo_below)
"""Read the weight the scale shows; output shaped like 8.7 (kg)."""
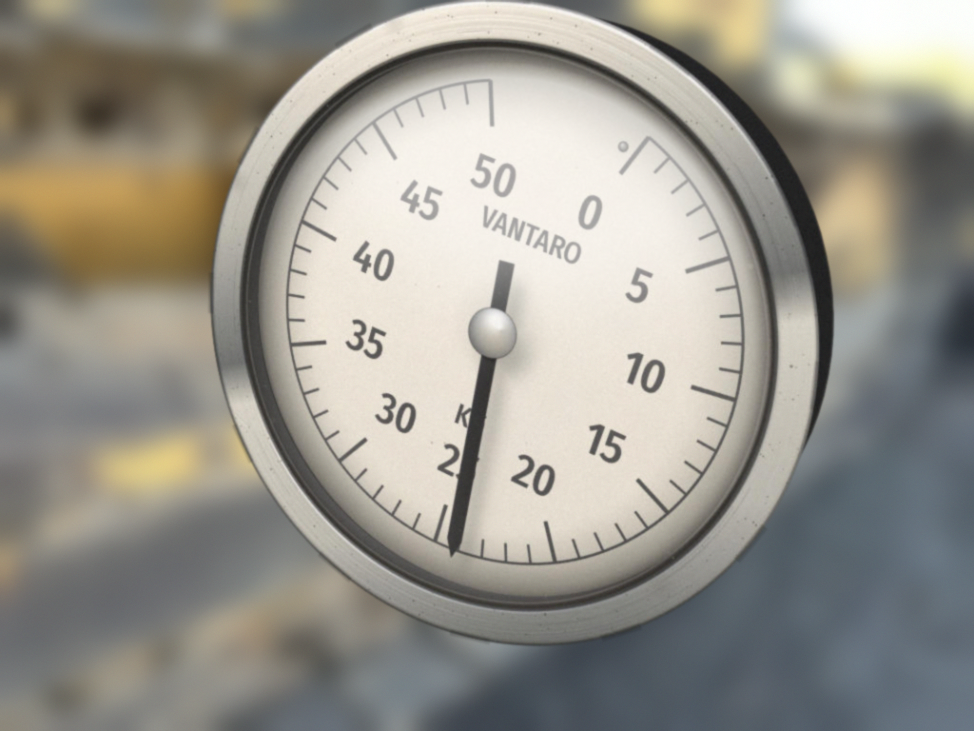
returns 24 (kg)
